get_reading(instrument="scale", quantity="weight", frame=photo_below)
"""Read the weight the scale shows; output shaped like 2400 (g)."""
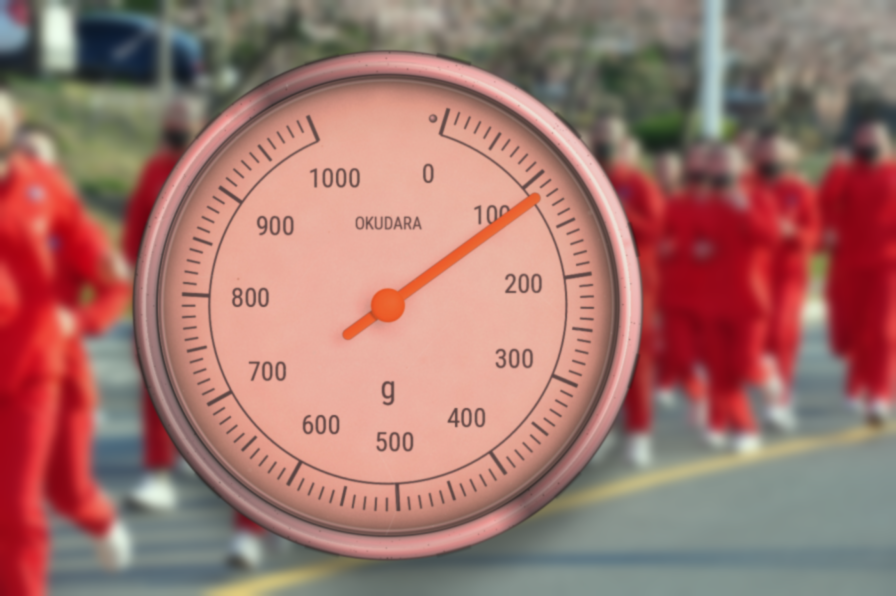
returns 115 (g)
